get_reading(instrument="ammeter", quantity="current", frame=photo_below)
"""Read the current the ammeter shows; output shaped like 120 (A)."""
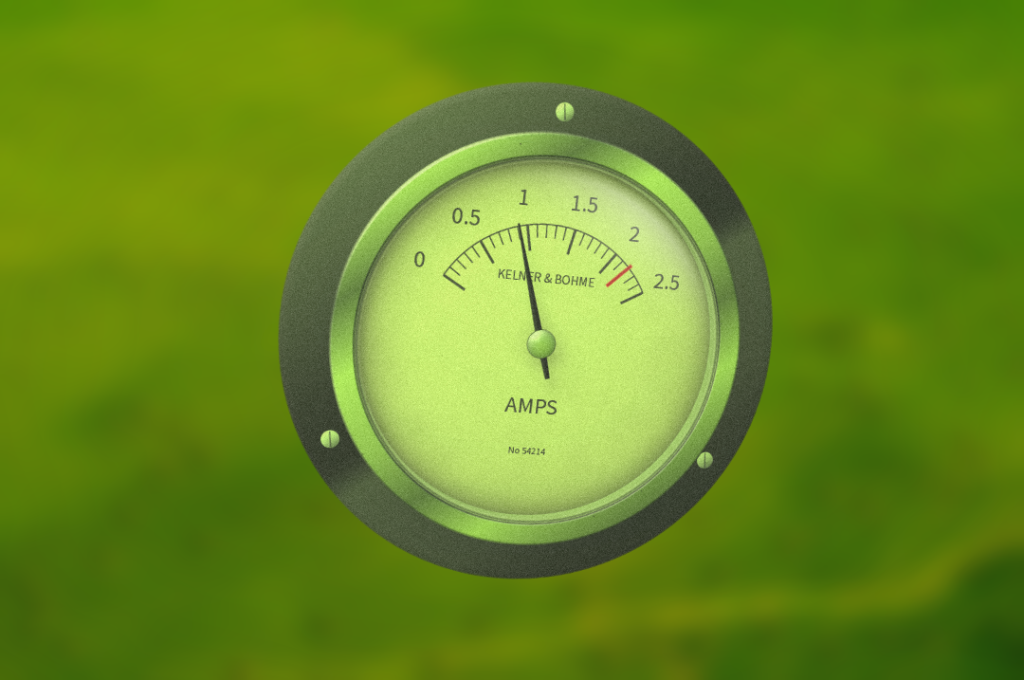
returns 0.9 (A)
